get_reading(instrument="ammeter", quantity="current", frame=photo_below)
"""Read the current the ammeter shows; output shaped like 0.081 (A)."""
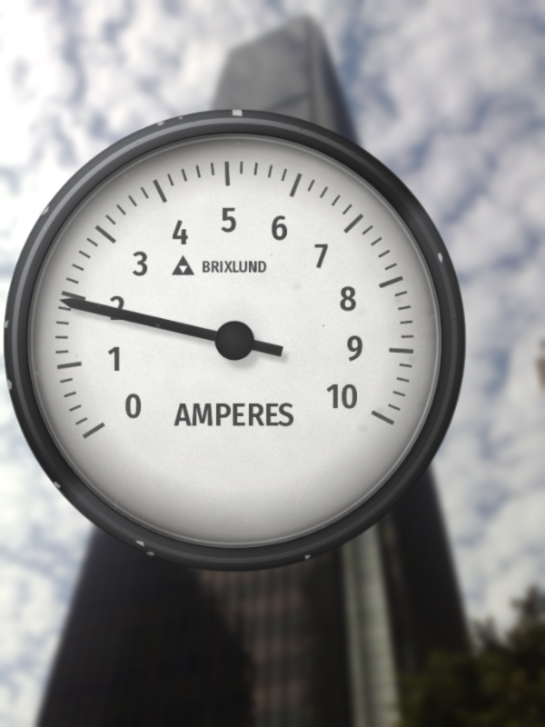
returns 1.9 (A)
